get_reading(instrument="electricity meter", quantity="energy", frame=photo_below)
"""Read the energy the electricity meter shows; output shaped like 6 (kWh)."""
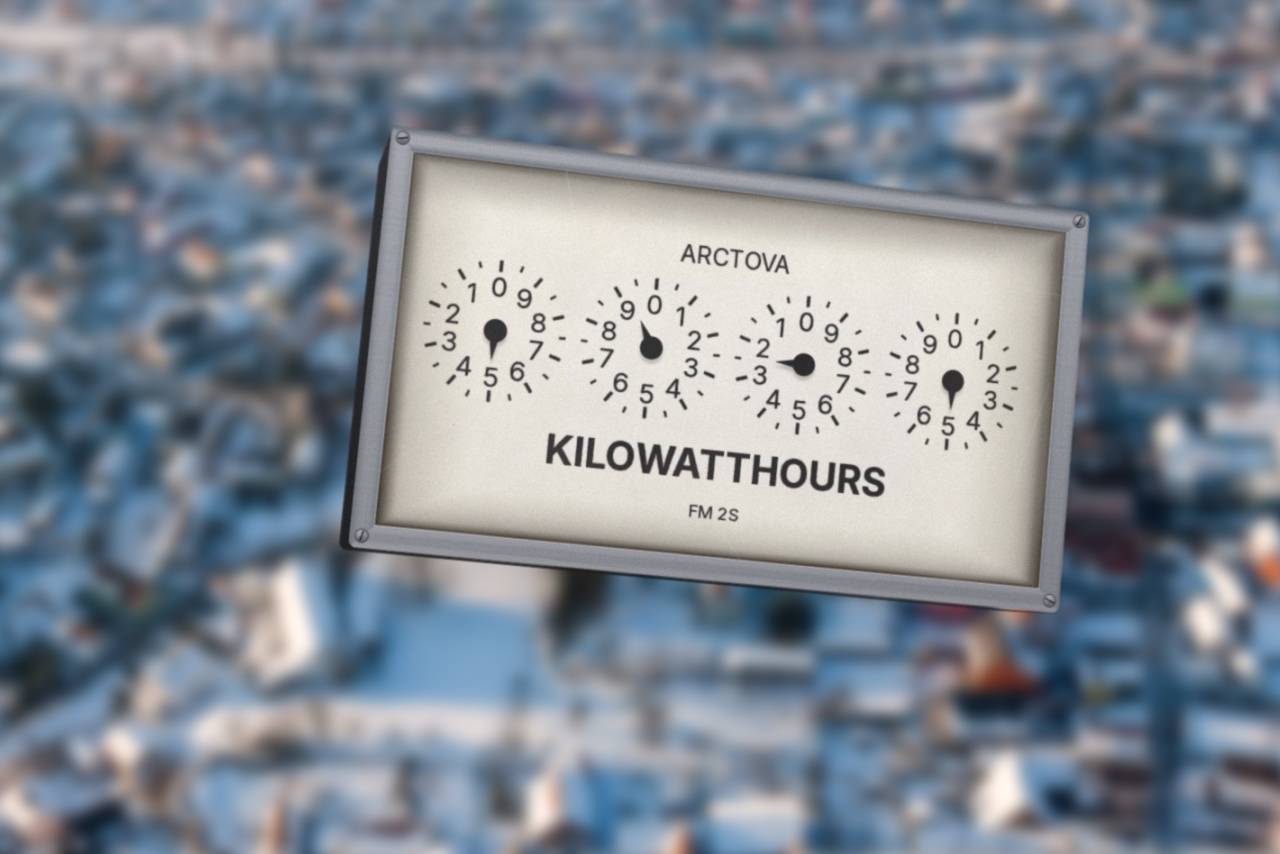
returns 4925 (kWh)
